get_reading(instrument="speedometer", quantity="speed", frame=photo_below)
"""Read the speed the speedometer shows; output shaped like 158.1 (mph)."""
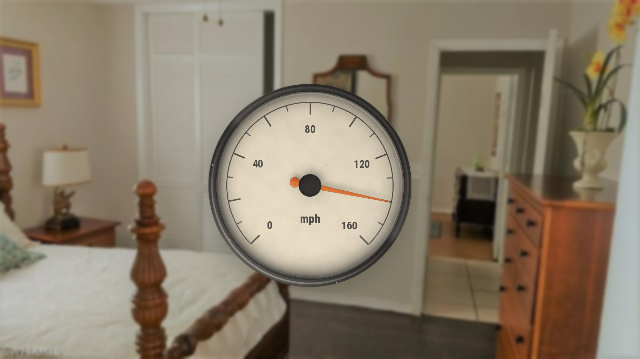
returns 140 (mph)
